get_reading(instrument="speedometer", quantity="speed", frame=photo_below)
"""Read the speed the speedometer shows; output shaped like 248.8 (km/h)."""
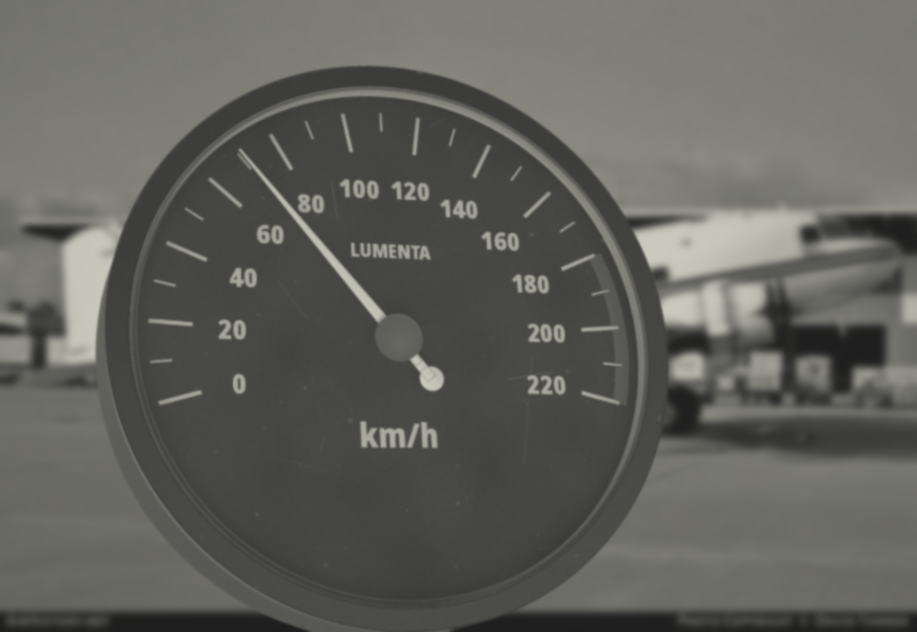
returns 70 (km/h)
